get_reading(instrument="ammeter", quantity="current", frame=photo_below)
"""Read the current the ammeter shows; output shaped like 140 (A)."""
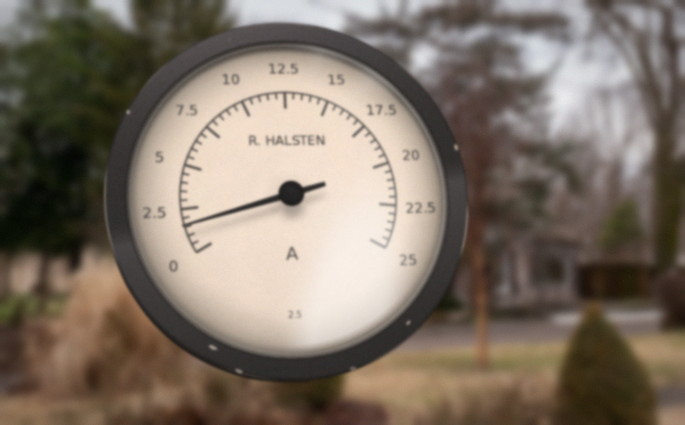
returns 1.5 (A)
